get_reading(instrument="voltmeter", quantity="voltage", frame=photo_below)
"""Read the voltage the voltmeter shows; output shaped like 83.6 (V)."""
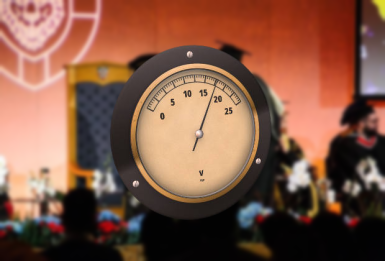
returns 17.5 (V)
